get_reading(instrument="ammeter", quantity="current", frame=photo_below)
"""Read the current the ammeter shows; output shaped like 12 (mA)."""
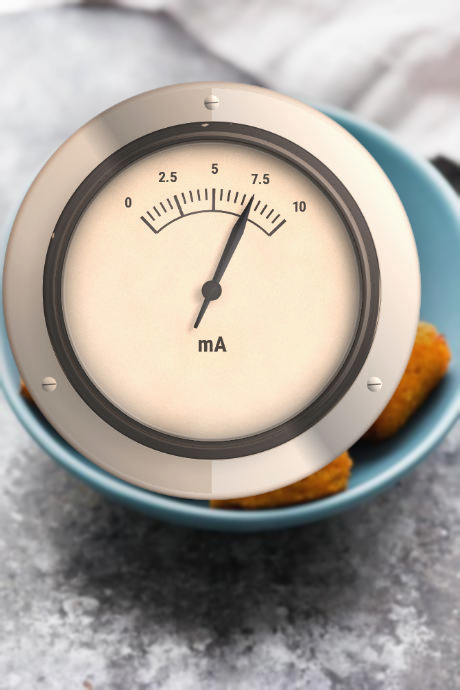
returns 7.5 (mA)
